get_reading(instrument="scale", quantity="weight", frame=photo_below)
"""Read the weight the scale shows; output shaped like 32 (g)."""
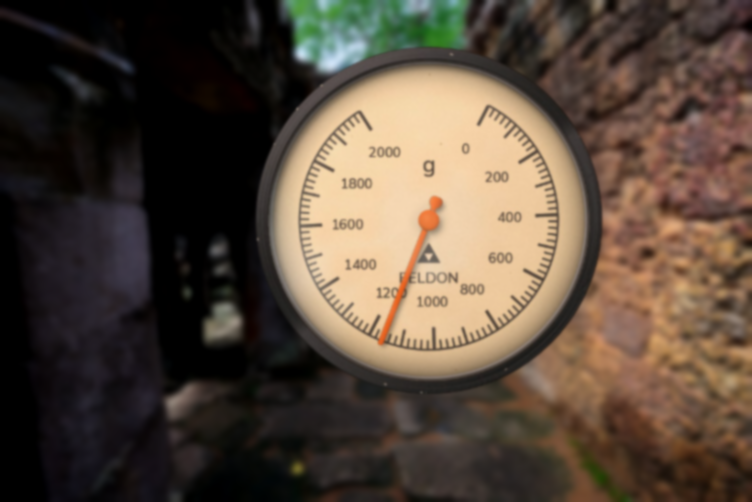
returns 1160 (g)
